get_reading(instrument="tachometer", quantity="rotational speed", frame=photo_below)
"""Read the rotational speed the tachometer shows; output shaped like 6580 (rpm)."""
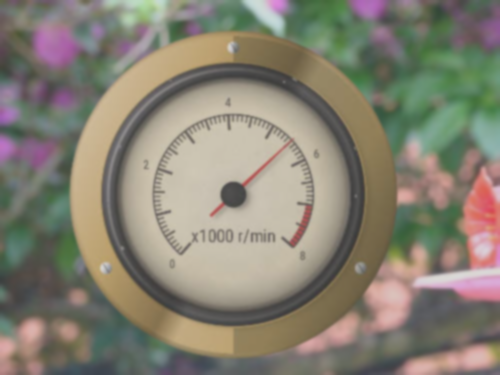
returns 5500 (rpm)
